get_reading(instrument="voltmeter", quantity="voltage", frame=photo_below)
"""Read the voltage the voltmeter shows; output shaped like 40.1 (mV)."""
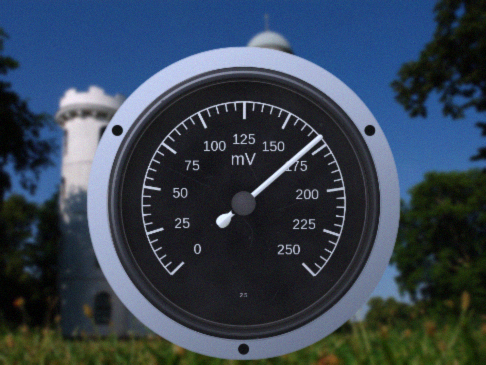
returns 170 (mV)
